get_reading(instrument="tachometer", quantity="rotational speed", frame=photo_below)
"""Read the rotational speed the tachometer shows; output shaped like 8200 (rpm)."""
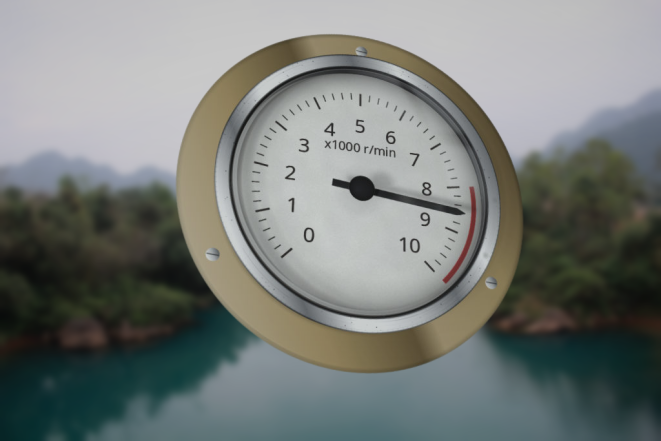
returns 8600 (rpm)
